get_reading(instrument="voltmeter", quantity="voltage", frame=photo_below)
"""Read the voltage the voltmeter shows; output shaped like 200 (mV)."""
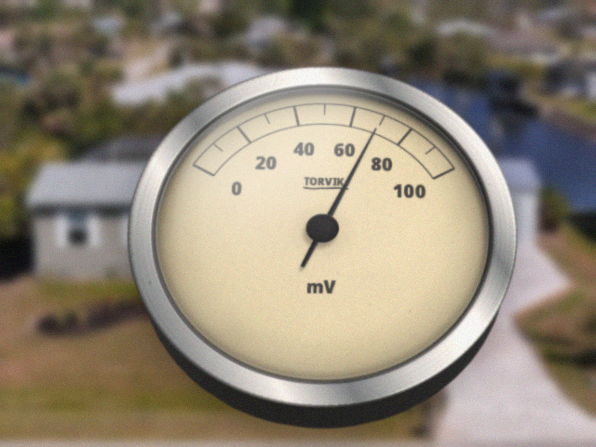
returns 70 (mV)
